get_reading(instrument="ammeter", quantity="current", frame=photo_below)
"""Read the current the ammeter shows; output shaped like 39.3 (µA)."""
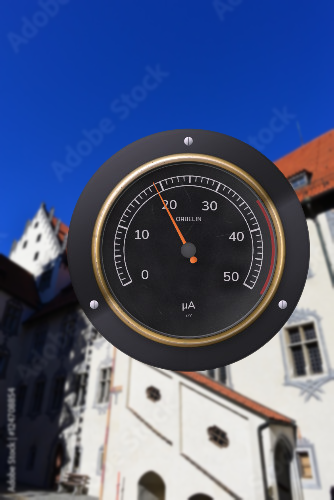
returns 19 (µA)
